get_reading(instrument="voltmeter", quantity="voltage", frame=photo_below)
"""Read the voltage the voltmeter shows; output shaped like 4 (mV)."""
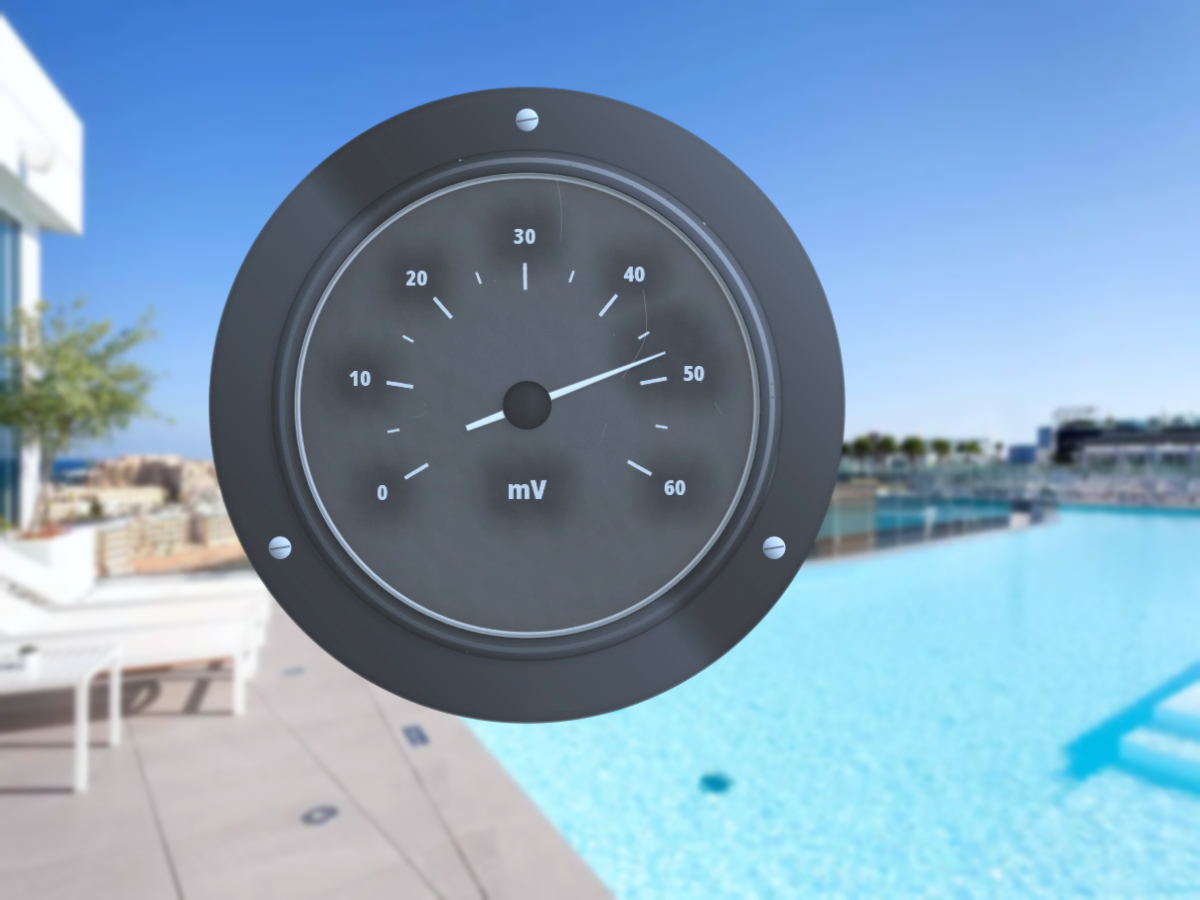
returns 47.5 (mV)
